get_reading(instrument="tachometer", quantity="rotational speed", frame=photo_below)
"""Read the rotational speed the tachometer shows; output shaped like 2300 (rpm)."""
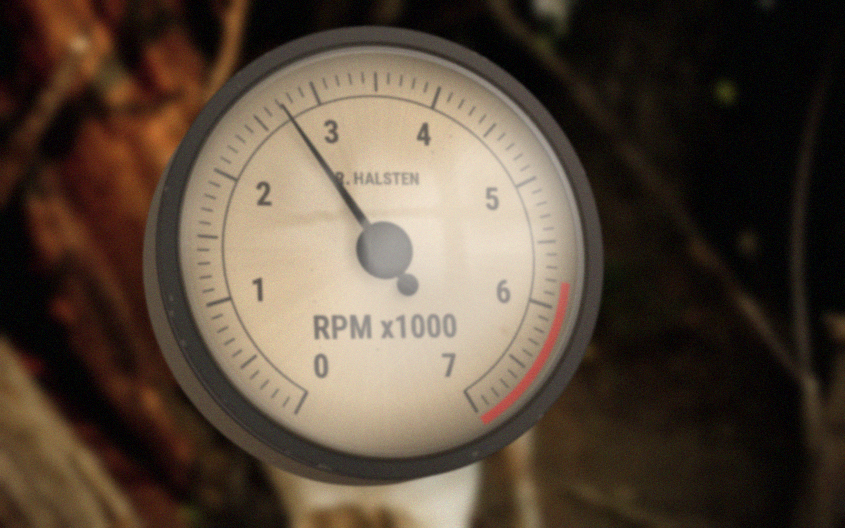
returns 2700 (rpm)
